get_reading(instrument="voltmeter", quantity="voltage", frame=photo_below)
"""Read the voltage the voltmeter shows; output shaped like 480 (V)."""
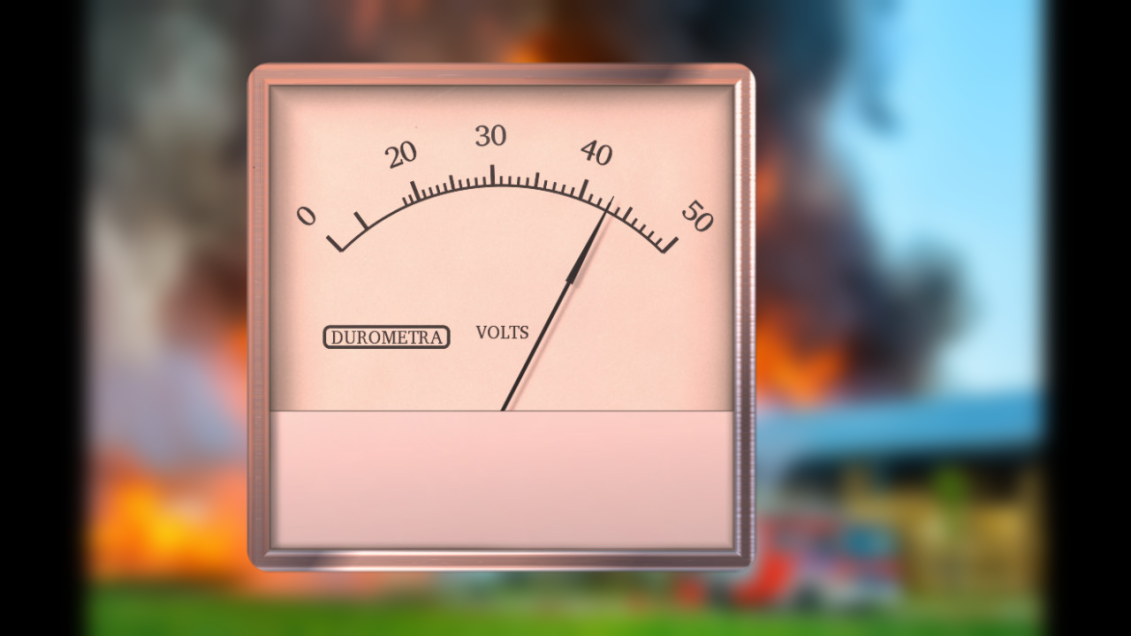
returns 43 (V)
